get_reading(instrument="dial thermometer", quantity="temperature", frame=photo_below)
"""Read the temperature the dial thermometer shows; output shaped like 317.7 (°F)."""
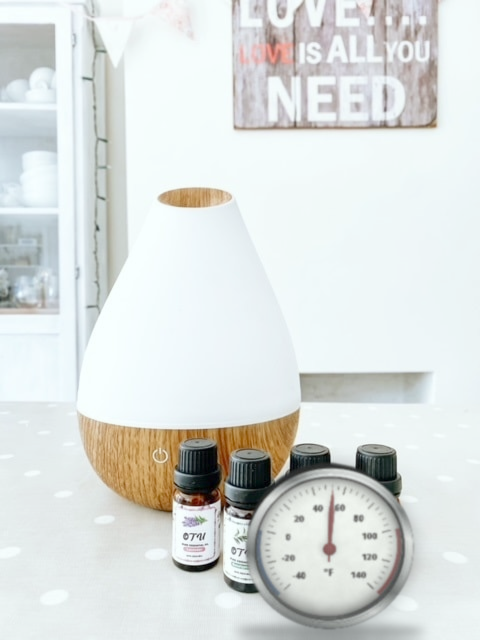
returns 52 (°F)
